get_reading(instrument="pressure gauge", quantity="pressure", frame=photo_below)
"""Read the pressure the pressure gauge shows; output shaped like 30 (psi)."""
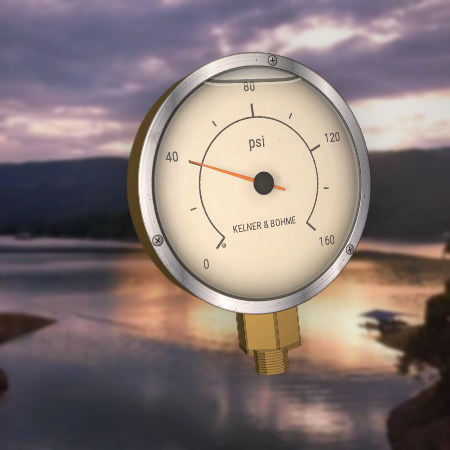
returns 40 (psi)
